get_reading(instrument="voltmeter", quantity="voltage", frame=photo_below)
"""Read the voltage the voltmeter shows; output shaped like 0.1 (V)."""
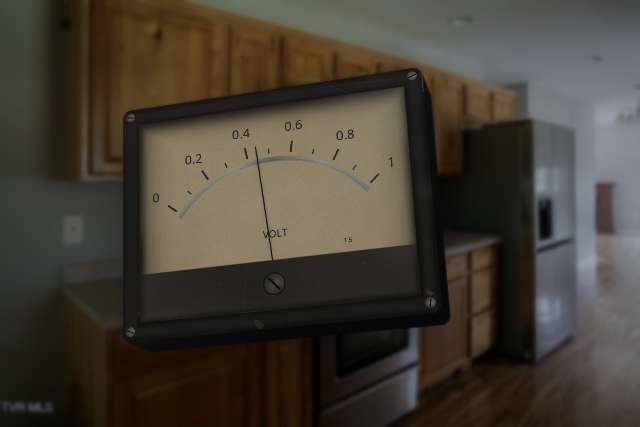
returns 0.45 (V)
